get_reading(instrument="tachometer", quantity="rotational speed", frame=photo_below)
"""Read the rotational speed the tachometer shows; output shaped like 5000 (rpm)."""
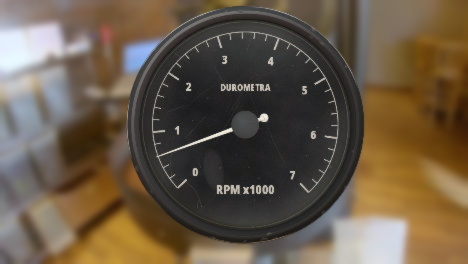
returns 600 (rpm)
